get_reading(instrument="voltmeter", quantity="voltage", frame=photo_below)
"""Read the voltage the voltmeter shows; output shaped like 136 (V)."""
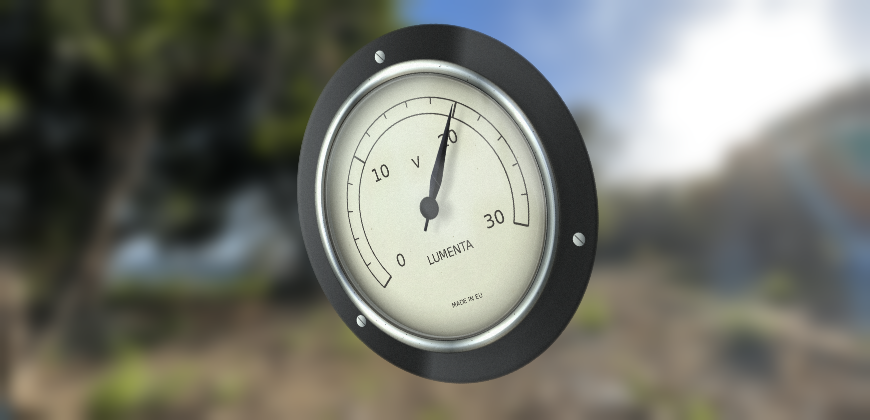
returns 20 (V)
